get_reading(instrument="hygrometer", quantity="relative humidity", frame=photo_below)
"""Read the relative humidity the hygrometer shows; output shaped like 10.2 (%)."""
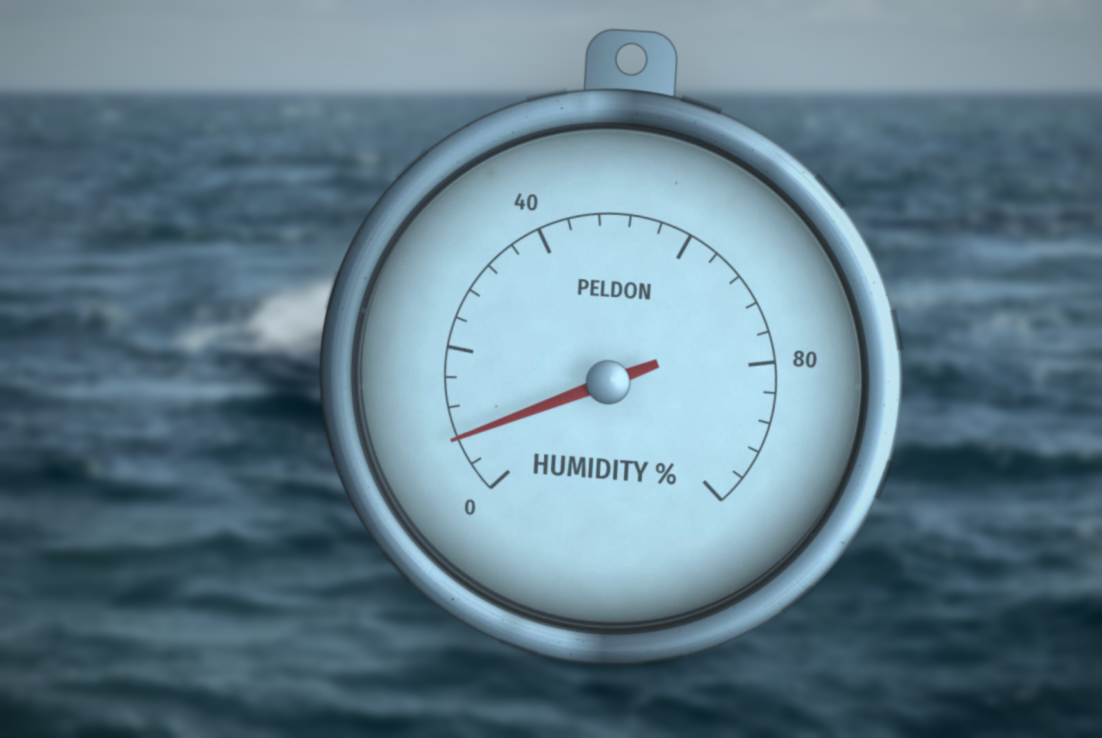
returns 8 (%)
